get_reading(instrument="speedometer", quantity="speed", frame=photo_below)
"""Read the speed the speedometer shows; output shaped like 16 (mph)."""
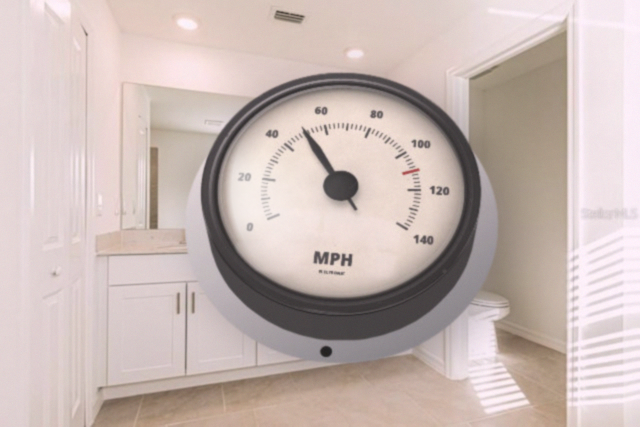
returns 50 (mph)
